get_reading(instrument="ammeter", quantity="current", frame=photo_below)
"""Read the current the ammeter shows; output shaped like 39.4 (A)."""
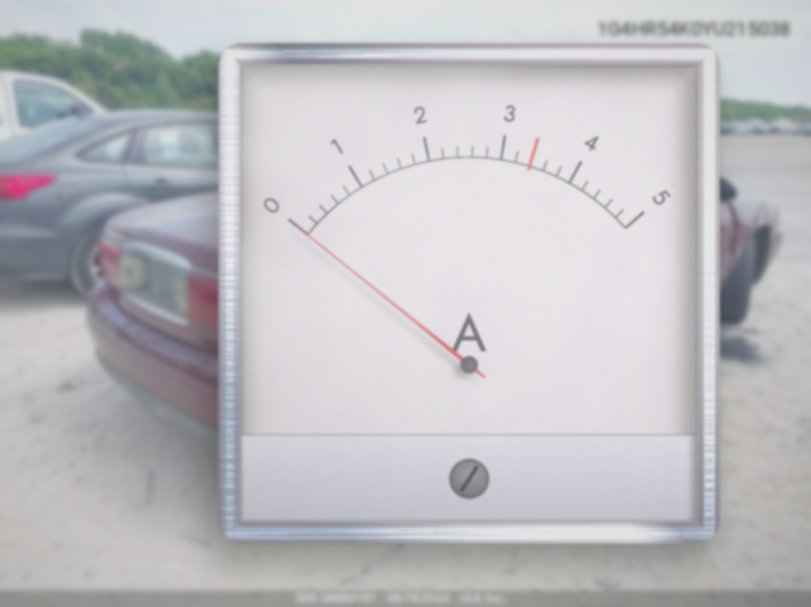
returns 0 (A)
